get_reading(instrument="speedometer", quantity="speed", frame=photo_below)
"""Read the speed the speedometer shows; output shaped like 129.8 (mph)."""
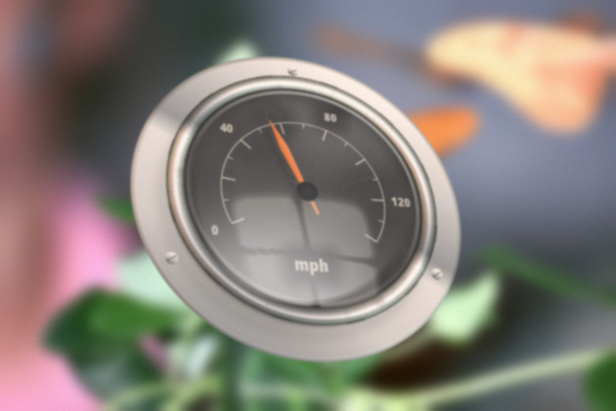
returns 55 (mph)
